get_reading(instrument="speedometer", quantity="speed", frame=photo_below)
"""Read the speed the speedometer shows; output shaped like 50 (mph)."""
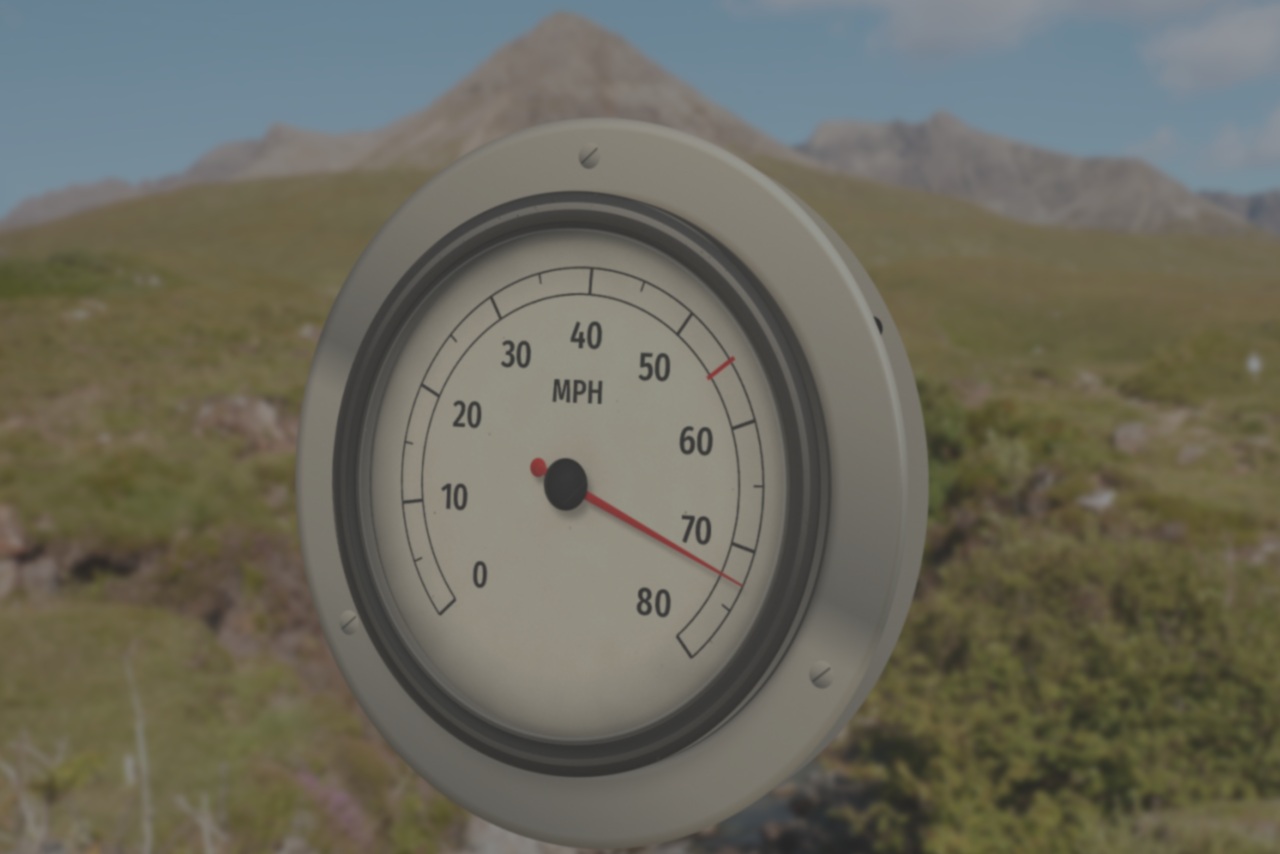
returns 72.5 (mph)
